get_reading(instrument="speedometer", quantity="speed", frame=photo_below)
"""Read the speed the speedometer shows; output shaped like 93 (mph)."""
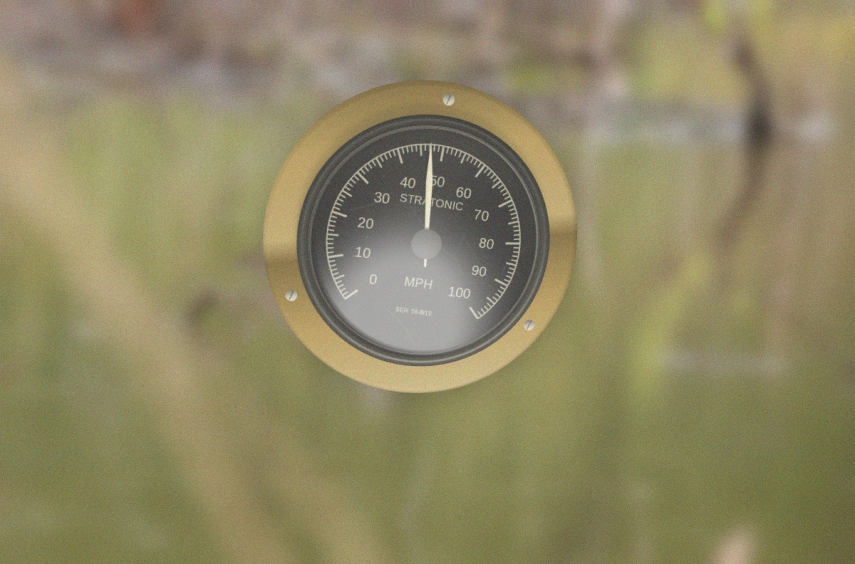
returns 47 (mph)
